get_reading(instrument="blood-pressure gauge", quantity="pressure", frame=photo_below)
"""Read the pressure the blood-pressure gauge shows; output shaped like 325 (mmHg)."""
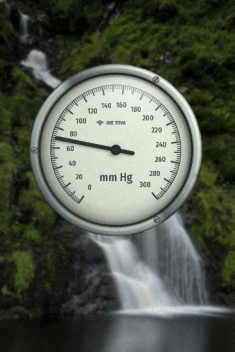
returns 70 (mmHg)
